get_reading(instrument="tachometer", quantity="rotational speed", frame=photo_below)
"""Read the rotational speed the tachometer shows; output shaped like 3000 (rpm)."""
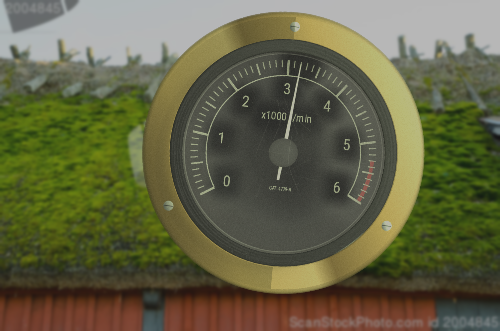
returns 3200 (rpm)
